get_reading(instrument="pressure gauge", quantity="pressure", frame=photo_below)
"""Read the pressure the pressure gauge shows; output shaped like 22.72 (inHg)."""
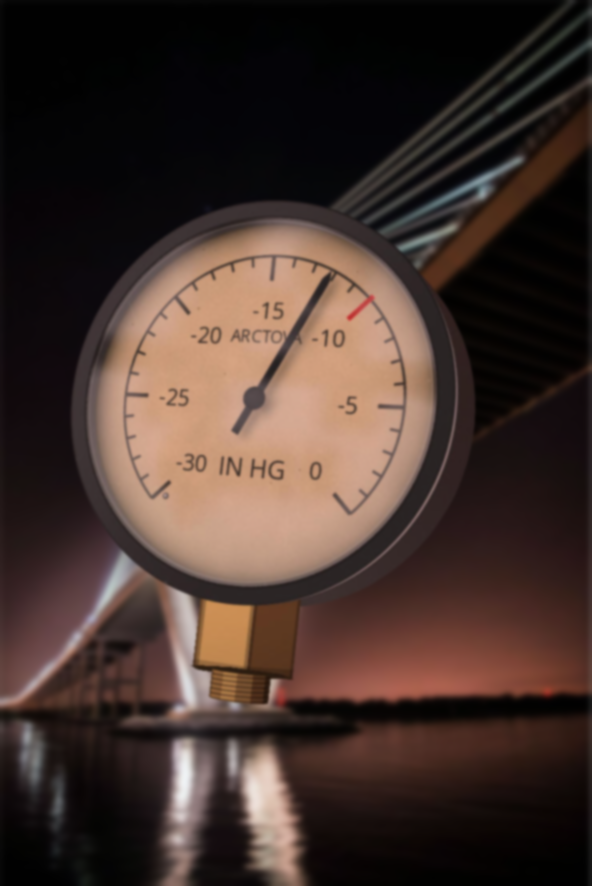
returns -12 (inHg)
